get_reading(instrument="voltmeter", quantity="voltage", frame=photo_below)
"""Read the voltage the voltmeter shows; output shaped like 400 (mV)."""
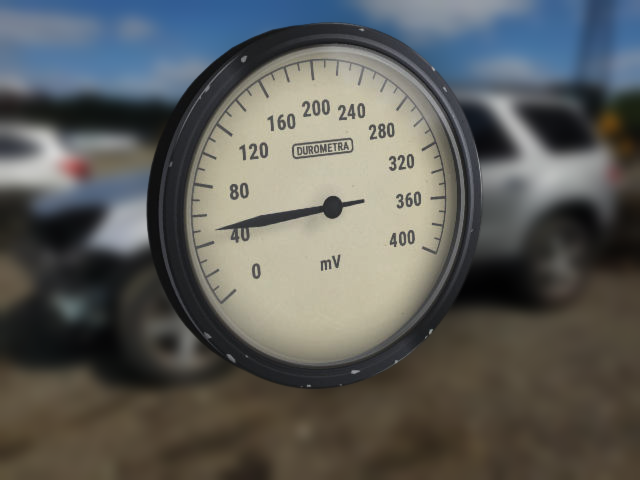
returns 50 (mV)
